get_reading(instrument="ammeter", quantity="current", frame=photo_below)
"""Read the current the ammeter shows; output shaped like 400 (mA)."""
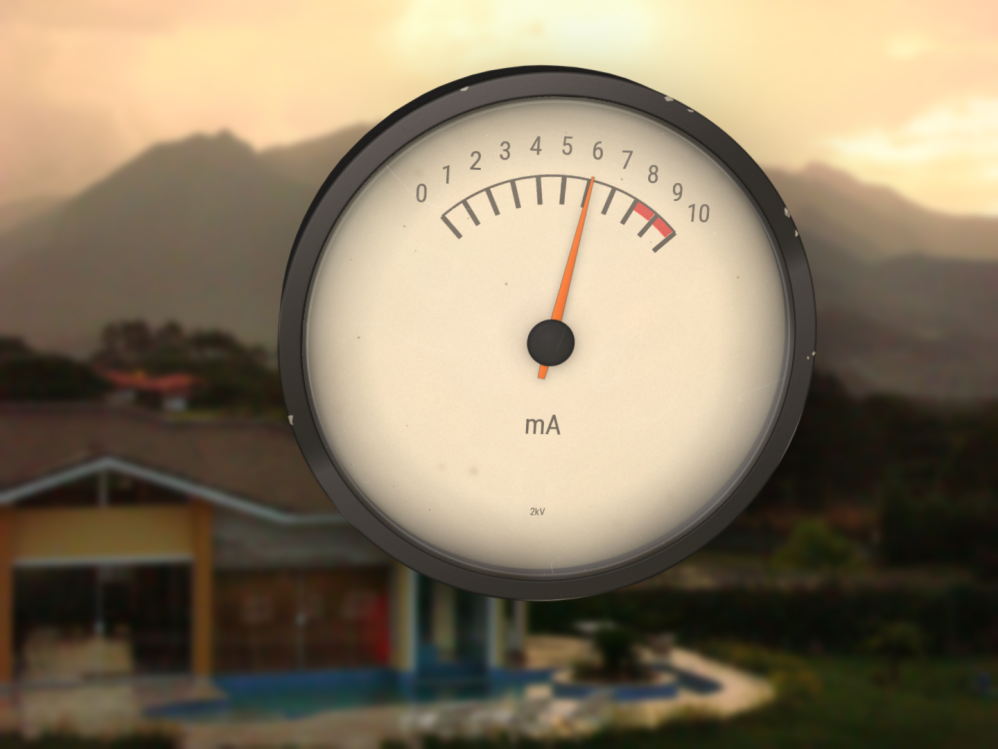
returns 6 (mA)
